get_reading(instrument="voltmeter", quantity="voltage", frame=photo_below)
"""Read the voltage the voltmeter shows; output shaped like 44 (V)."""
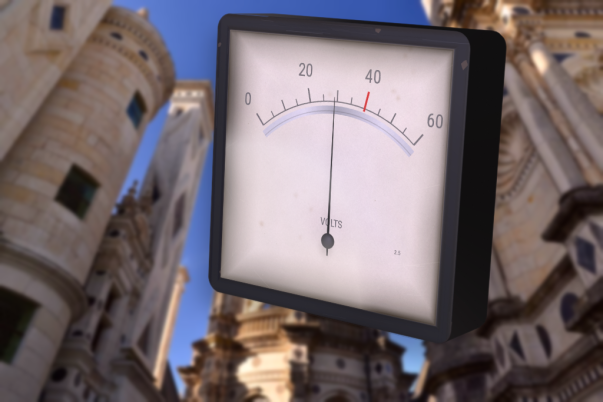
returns 30 (V)
